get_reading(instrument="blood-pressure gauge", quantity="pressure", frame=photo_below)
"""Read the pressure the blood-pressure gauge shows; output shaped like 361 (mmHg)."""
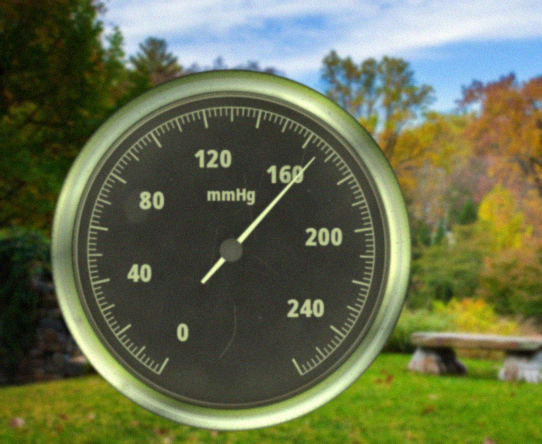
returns 166 (mmHg)
